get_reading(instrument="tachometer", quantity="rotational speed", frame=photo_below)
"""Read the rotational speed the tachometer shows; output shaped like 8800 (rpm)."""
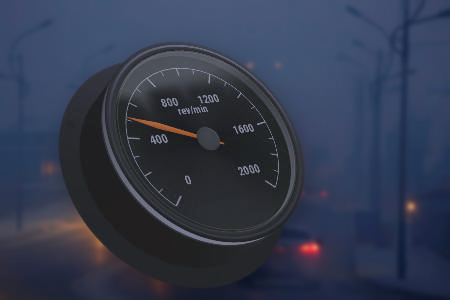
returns 500 (rpm)
